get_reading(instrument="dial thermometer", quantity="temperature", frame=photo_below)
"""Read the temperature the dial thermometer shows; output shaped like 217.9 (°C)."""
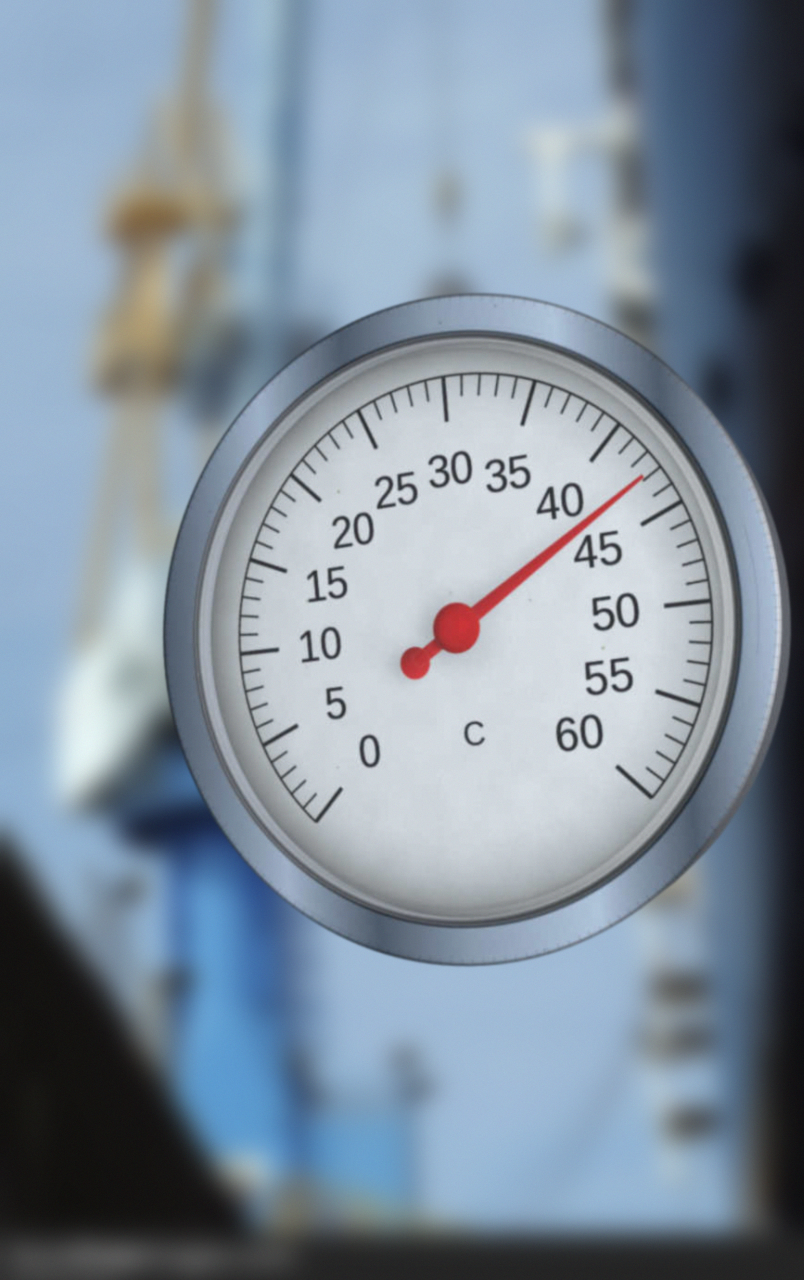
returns 43 (°C)
